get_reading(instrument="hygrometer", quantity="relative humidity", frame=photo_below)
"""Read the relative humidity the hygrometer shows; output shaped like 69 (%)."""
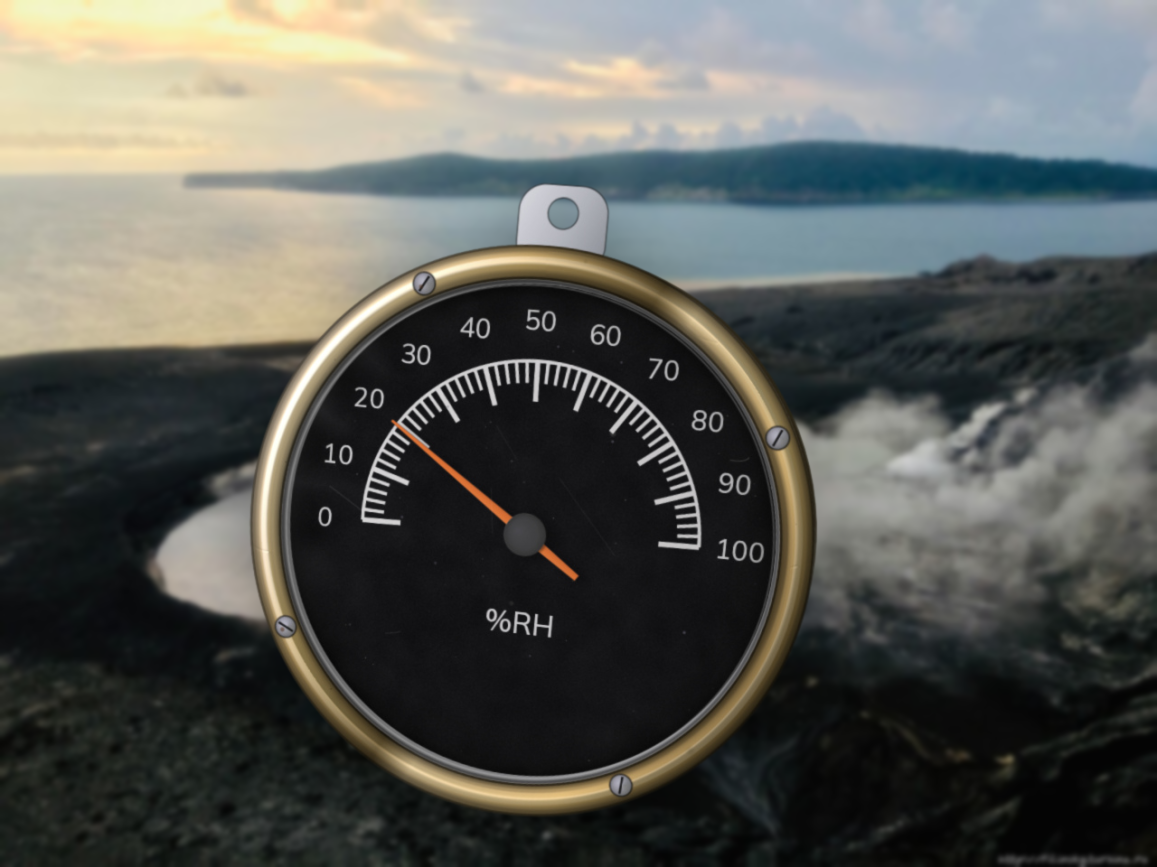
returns 20 (%)
